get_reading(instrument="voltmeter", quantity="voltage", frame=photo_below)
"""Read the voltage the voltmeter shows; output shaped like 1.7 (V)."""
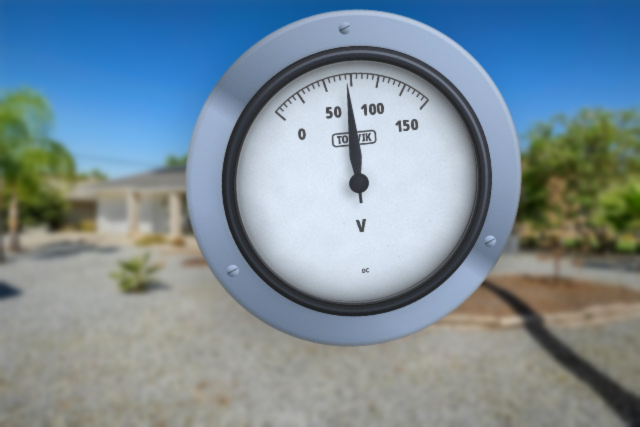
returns 70 (V)
